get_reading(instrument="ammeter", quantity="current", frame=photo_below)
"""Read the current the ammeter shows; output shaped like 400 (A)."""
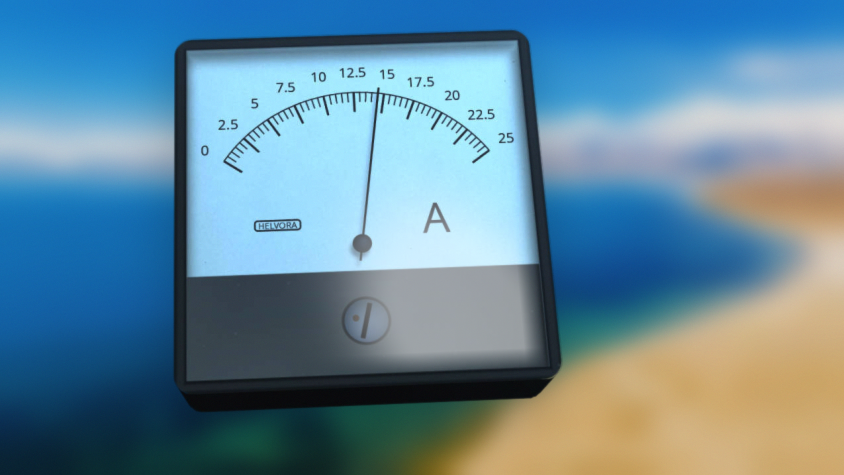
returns 14.5 (A)
